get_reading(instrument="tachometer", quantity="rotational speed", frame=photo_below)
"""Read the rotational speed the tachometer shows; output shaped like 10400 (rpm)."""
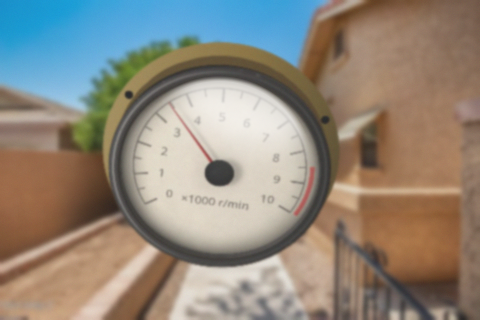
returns 3500 (rpm)
